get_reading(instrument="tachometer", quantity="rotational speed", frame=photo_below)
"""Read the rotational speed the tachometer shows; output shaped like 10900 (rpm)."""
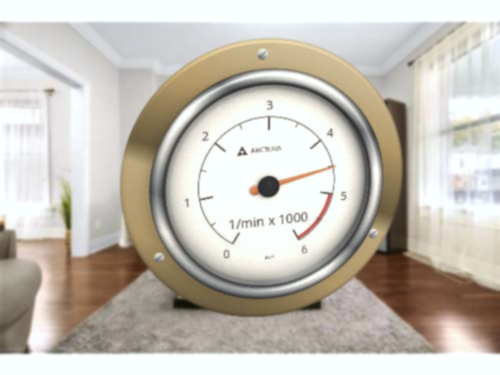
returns 4500 (rpm)
